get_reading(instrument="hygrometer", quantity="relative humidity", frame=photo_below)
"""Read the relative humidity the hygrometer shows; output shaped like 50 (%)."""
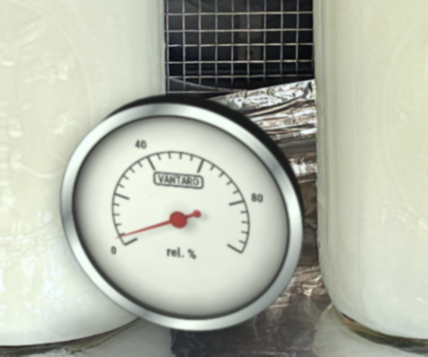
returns 4 (%)
